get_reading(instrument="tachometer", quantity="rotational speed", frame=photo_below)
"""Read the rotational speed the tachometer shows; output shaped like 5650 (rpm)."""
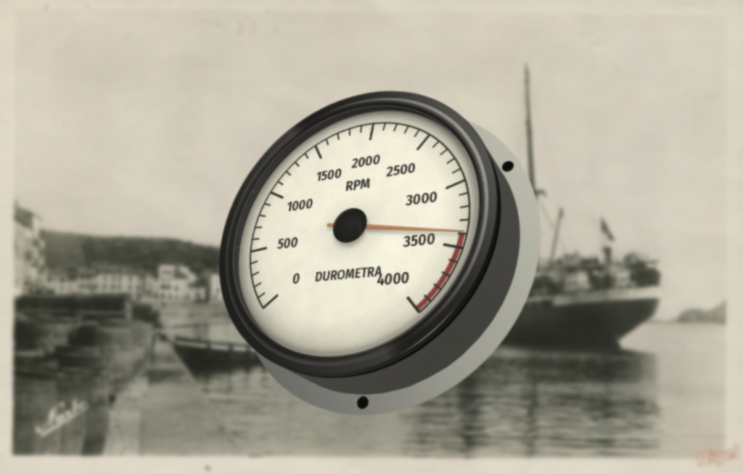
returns 3400 (rpm)
